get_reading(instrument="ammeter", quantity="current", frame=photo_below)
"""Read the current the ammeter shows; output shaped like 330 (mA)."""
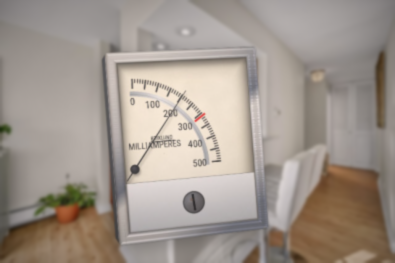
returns 200 (mA)
